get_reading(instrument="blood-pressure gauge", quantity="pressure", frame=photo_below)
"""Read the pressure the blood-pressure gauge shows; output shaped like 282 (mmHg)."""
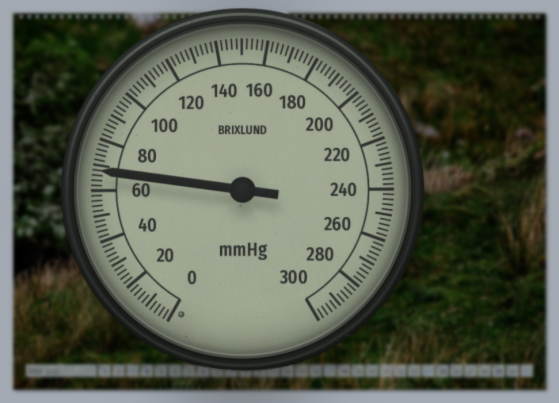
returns 68 (mmHg)
